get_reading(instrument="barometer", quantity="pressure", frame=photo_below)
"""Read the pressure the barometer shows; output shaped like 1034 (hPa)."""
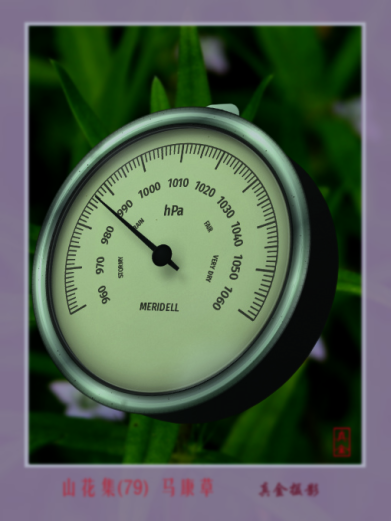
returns 987 (hPa)
